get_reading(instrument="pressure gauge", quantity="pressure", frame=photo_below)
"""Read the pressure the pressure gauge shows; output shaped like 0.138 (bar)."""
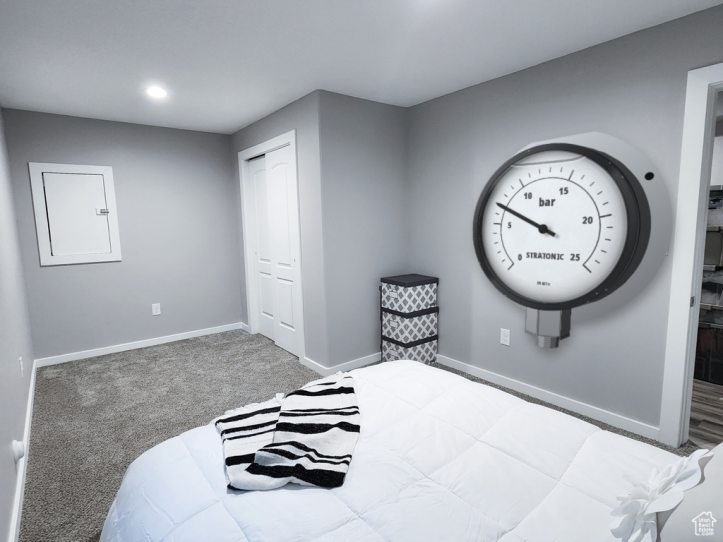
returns 7 (bar)
